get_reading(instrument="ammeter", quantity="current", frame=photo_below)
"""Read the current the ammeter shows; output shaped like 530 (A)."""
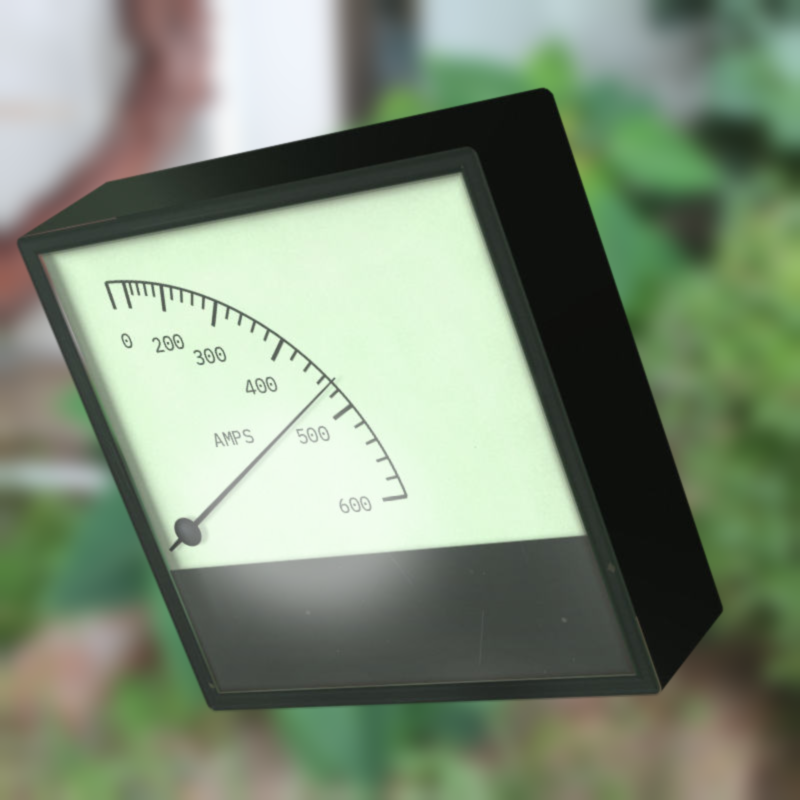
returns 470 (A)
